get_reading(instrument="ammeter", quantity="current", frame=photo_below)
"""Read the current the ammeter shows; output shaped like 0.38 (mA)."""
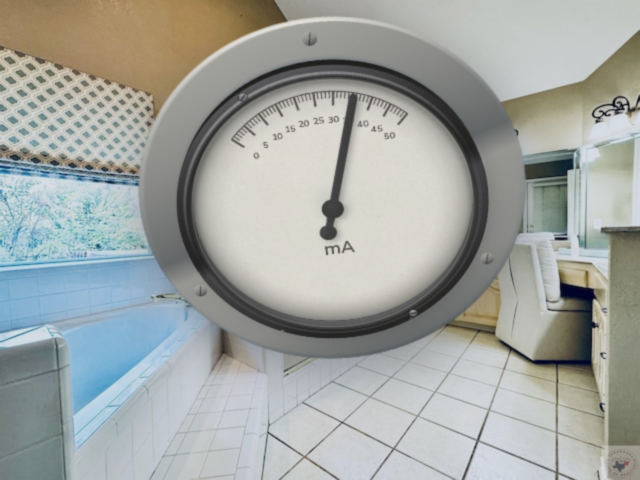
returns 35 (mA)
